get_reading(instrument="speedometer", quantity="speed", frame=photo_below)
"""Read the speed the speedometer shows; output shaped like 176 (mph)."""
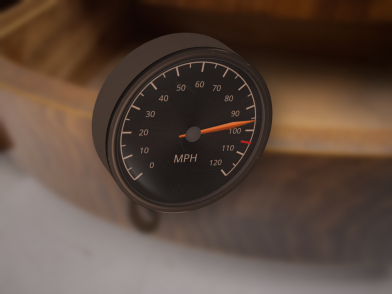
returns 95 (mph)
